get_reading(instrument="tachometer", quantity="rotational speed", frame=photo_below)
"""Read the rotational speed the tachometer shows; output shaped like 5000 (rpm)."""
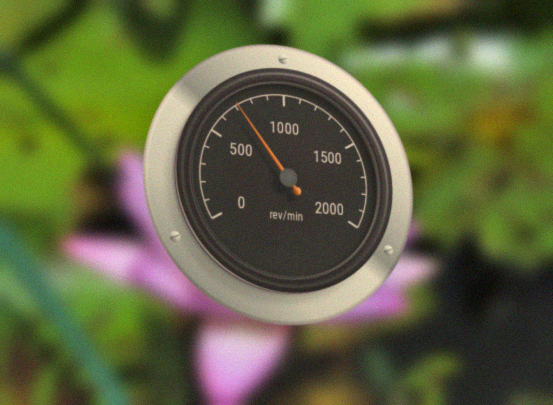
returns 700 (rpm)
